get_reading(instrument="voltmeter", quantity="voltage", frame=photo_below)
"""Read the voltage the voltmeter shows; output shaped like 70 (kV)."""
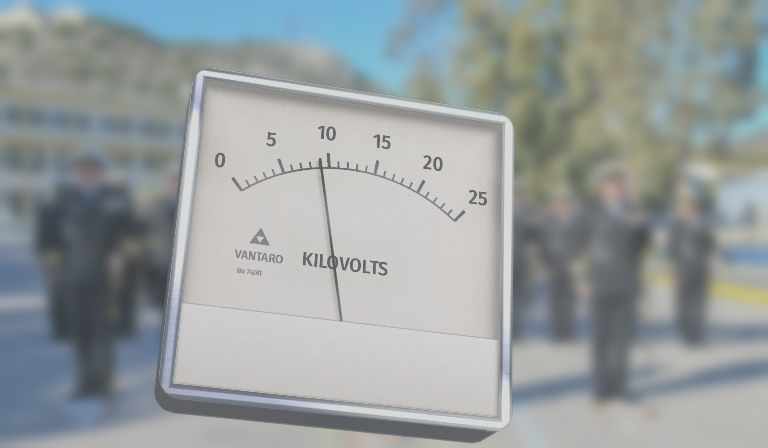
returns 9 (kV)
